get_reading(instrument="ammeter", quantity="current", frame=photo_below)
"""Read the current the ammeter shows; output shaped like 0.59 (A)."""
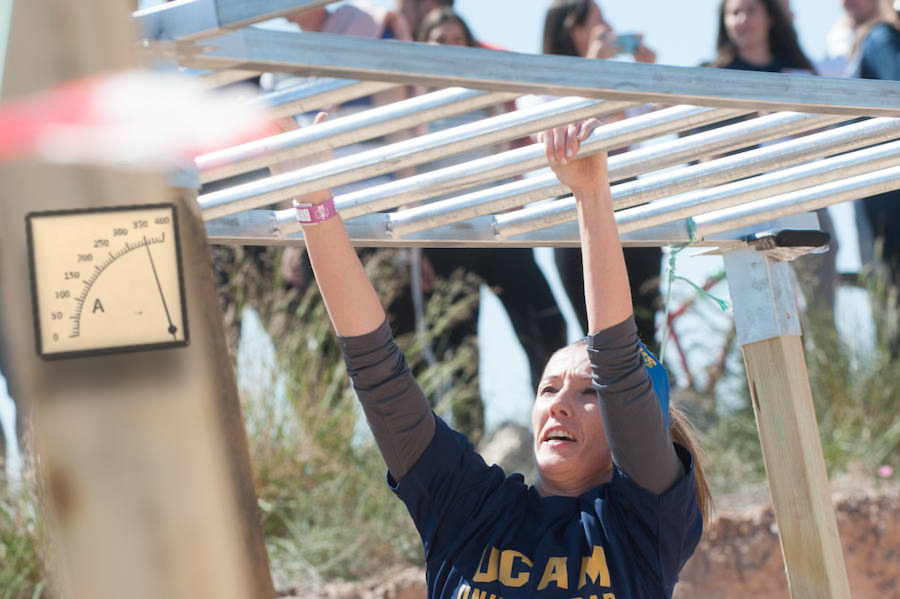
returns 350 (A)
